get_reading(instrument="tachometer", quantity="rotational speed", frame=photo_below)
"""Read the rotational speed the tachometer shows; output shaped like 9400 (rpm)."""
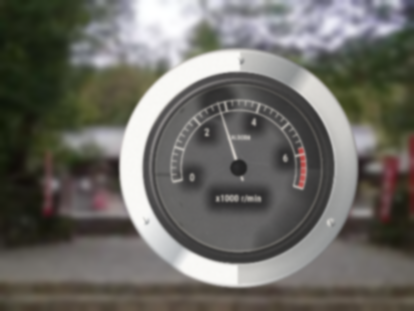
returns 2800 (rpm)
